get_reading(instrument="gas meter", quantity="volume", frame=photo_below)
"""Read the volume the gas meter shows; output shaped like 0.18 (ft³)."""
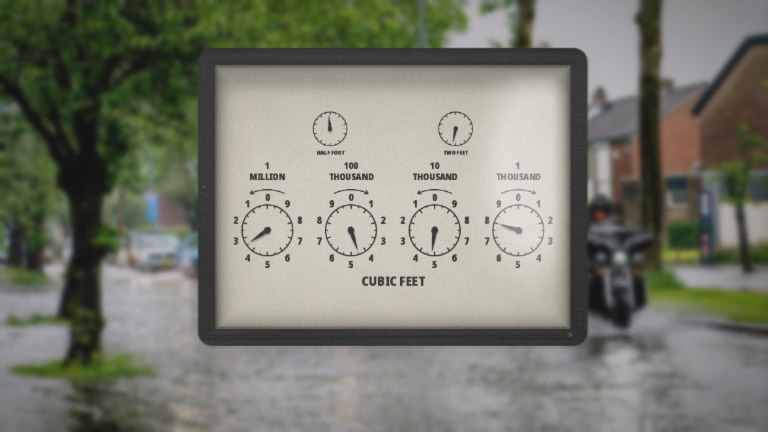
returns 344800 (ft³)
